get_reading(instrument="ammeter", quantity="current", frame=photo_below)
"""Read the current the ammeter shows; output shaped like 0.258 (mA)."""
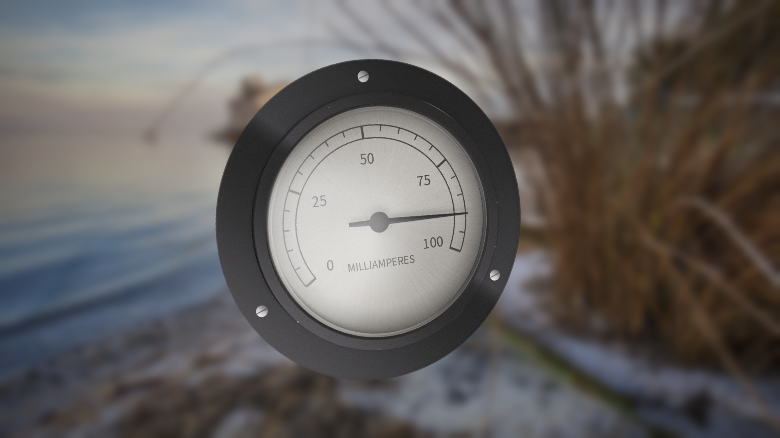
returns 90 (mA)
